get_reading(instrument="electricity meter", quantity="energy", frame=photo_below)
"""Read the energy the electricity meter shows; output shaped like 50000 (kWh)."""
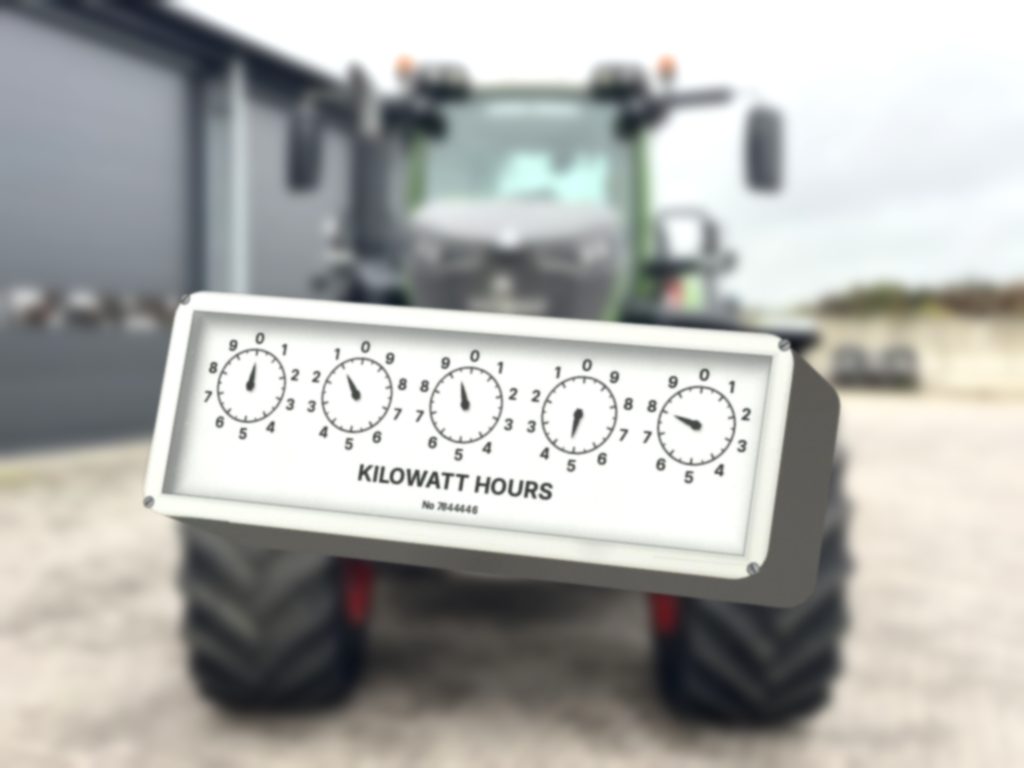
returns 948 (kWh)
